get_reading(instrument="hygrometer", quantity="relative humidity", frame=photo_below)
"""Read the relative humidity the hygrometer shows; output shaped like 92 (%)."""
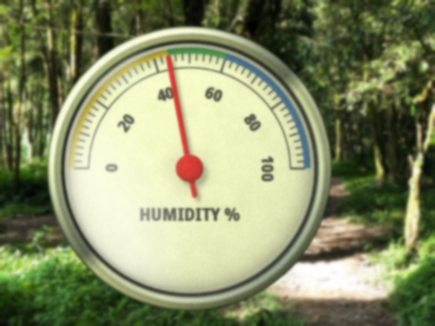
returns 44 (%)
